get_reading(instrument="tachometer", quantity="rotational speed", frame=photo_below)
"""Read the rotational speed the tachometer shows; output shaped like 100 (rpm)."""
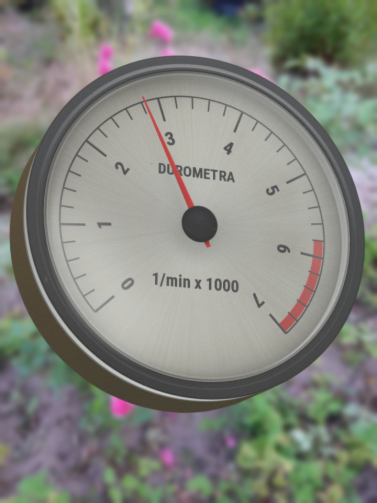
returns 2800 (rpm)
